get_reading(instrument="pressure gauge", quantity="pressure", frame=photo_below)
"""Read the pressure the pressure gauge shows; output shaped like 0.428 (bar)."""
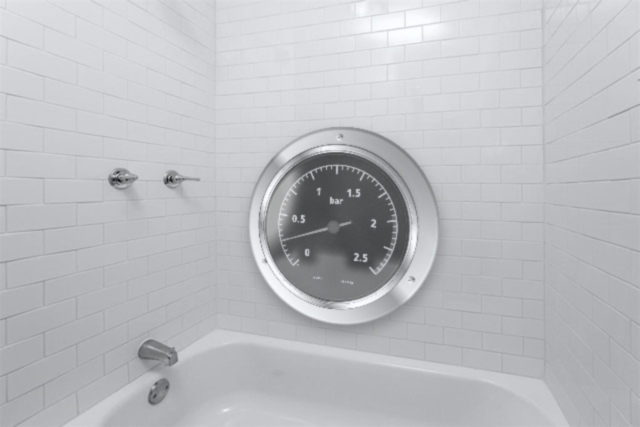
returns 0.25 (bar)
